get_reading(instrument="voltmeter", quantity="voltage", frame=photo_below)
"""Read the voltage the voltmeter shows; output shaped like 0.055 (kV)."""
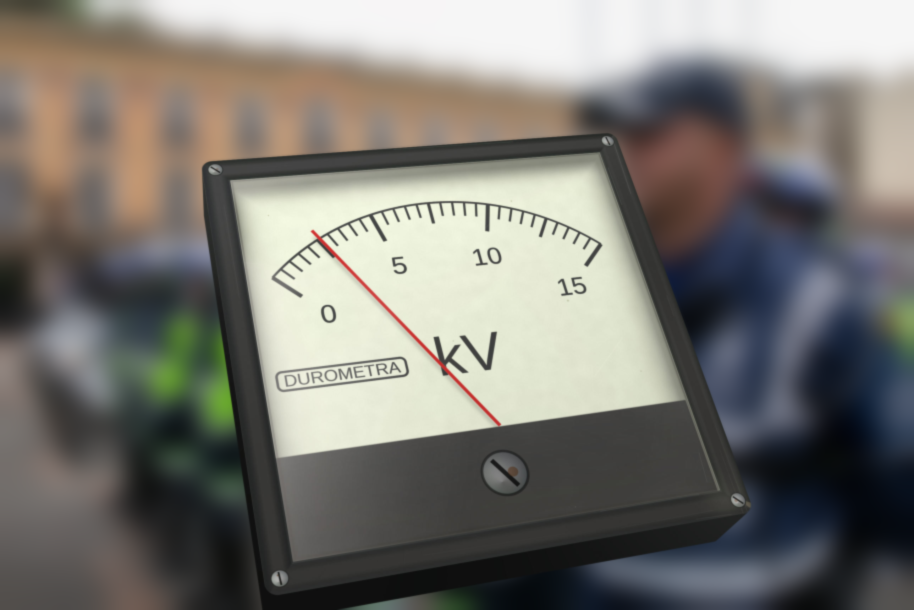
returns 2.5 (kV)
